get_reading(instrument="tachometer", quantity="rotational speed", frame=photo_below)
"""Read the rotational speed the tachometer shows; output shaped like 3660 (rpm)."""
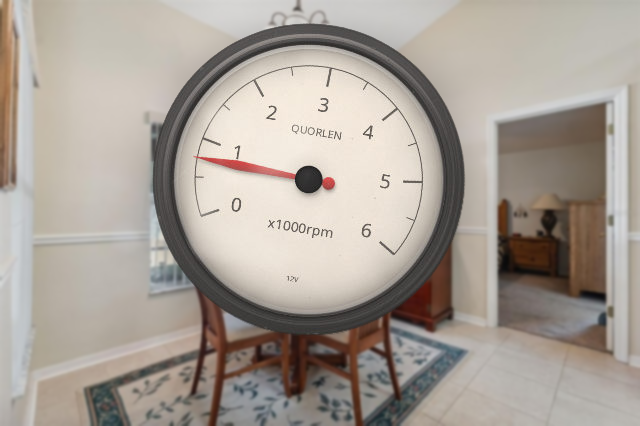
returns 750 (rpm)
